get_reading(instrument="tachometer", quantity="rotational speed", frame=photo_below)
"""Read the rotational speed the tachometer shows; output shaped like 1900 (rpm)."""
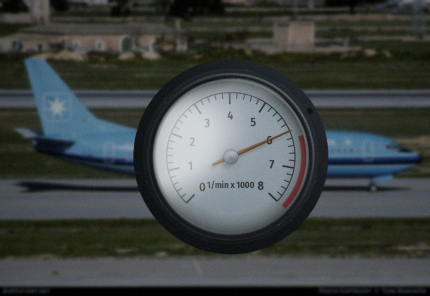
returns 6000 (rpm)
